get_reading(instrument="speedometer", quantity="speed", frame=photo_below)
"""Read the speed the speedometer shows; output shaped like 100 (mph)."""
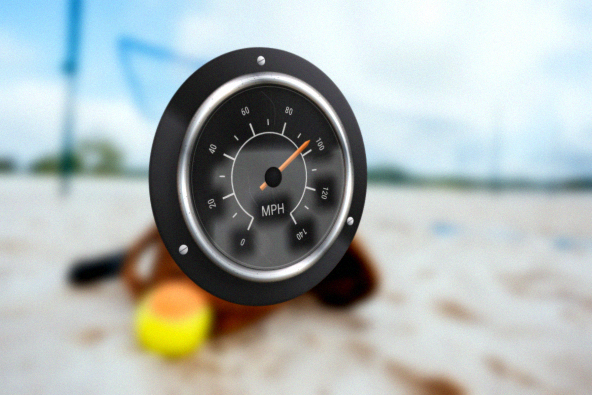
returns 95 (mph)
